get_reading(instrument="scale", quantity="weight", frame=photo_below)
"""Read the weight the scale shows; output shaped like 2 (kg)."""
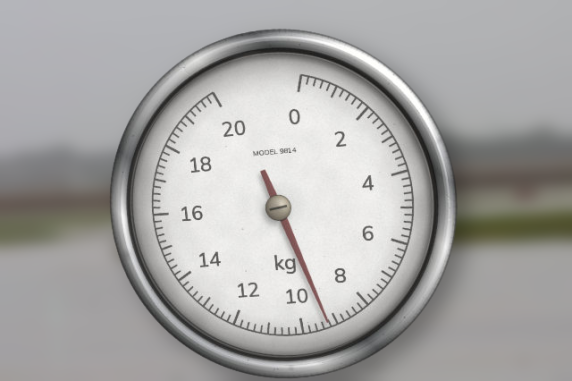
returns 9.2 (kg)
